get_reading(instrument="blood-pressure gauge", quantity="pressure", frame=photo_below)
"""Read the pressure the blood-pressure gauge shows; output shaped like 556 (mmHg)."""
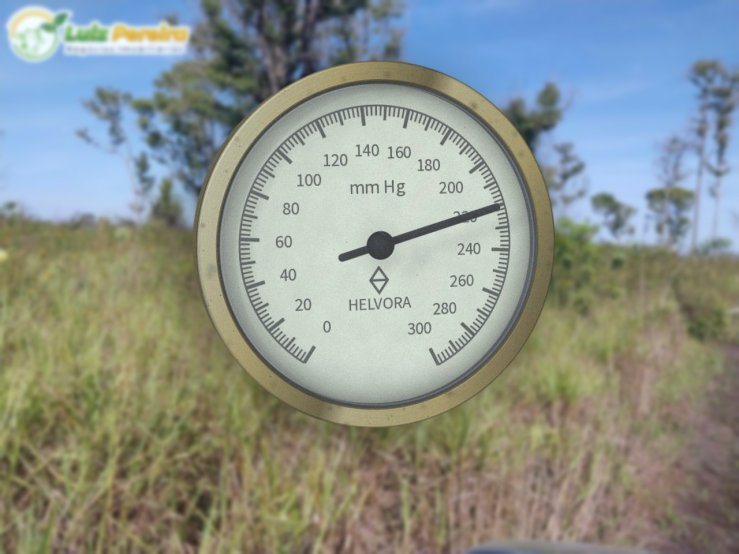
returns 220 (mmHg)
